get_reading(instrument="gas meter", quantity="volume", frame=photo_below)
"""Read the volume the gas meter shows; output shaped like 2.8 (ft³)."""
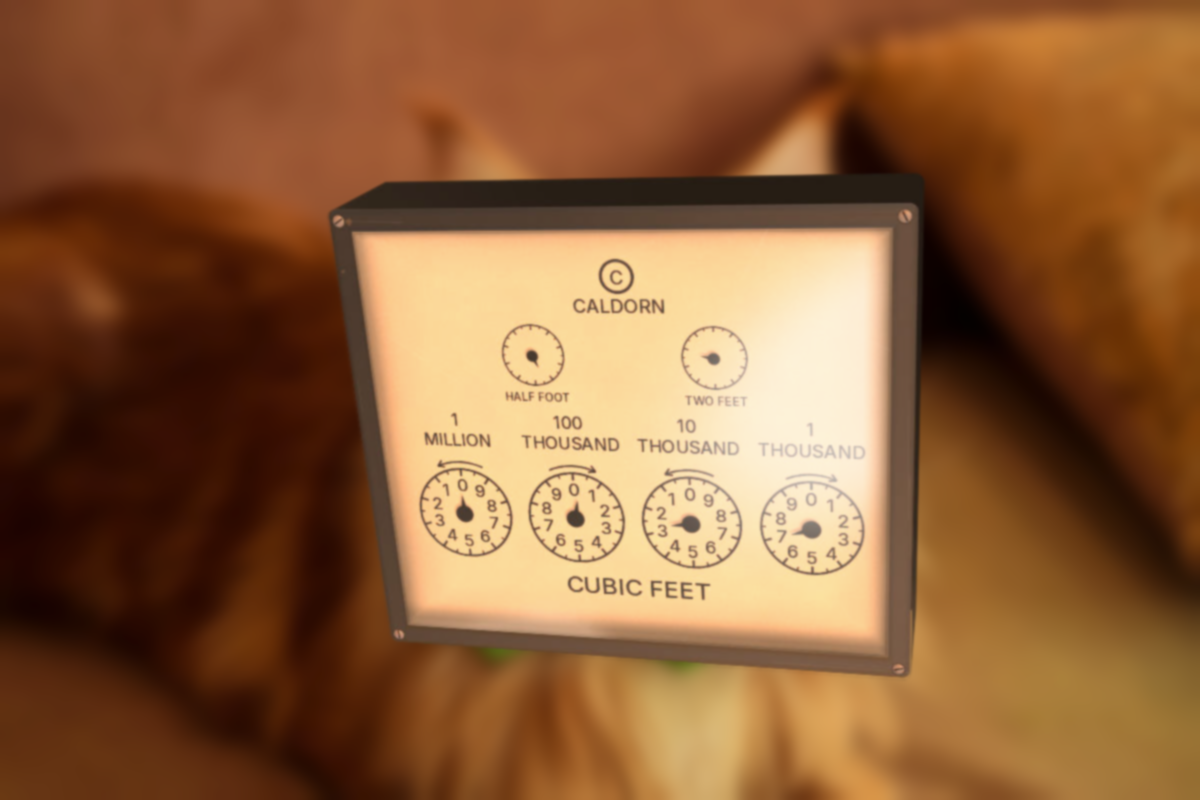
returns 2700 (ft³)
